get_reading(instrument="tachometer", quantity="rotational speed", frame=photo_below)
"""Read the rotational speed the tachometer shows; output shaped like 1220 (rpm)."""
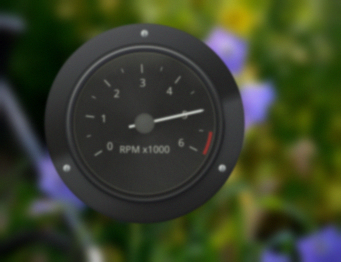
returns 5000 (rpm)
